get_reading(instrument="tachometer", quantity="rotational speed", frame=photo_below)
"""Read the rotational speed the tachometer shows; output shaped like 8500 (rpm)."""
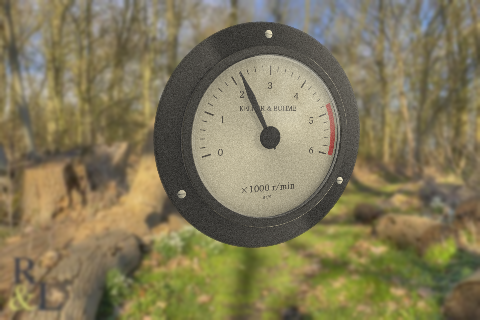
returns 2200 (rpm)
